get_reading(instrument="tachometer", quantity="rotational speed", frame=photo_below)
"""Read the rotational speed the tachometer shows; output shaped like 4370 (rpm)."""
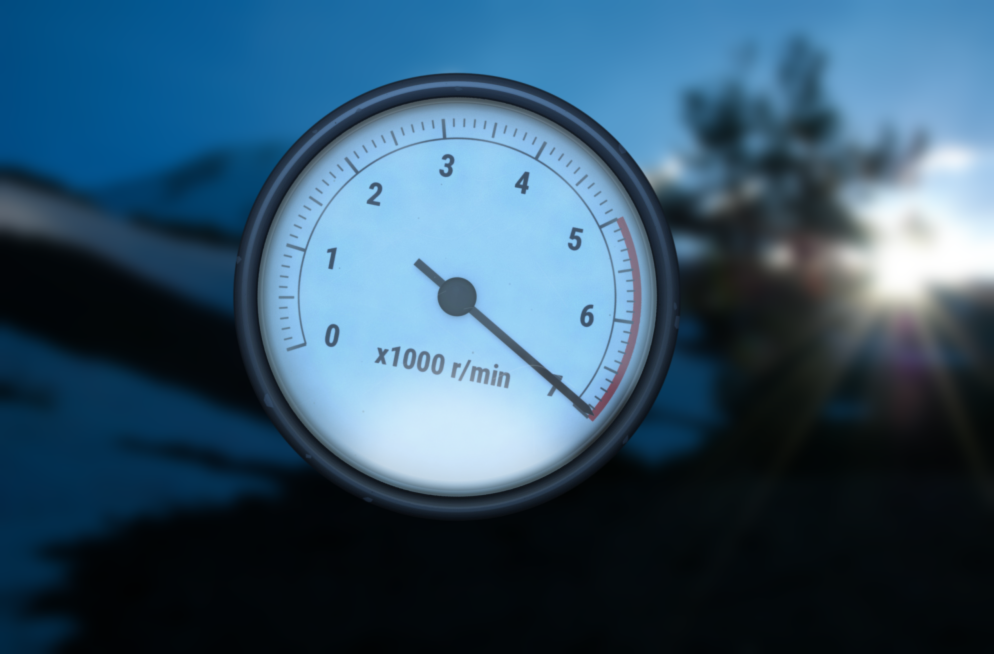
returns 6950 (rpm)
